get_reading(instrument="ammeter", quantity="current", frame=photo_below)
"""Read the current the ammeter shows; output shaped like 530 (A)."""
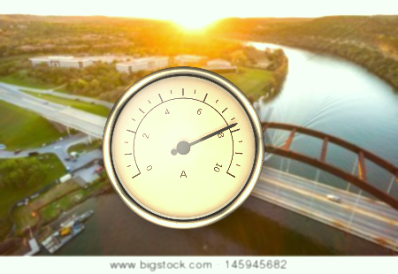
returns 7.75 (A)
